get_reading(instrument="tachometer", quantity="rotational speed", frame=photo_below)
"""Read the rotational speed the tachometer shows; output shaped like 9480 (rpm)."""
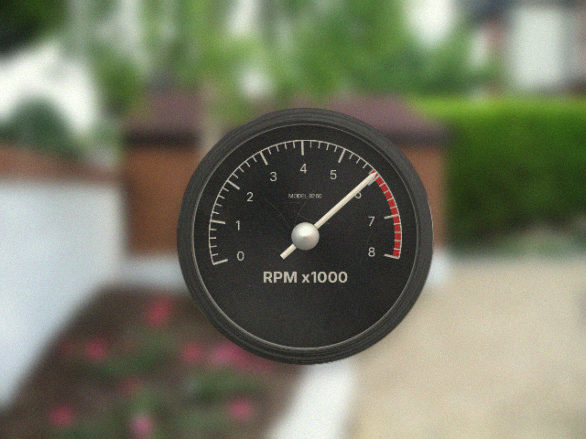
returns 5900 (rpm)
